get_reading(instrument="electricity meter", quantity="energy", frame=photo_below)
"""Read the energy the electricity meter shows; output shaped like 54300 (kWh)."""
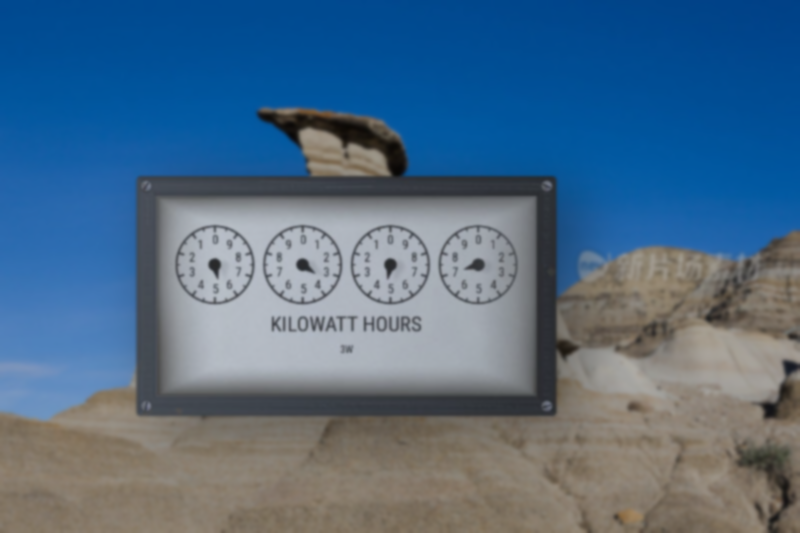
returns 5347 (kWh)
